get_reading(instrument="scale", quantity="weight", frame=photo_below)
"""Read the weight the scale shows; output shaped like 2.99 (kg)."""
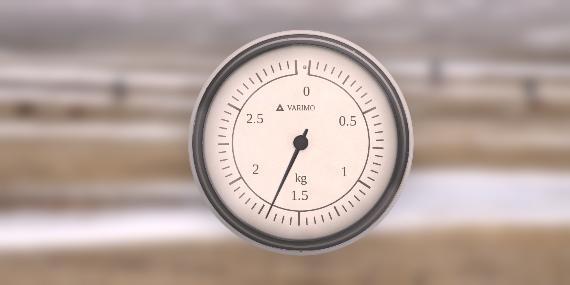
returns 1.7 (kg)
